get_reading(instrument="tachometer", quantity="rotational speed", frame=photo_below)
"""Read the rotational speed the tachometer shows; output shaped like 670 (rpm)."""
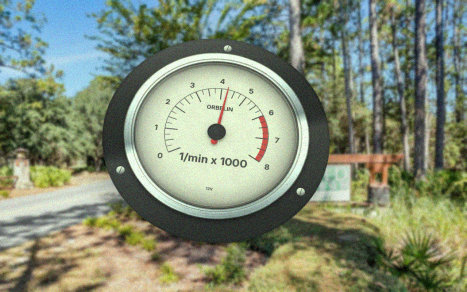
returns 4250 (rpm)
